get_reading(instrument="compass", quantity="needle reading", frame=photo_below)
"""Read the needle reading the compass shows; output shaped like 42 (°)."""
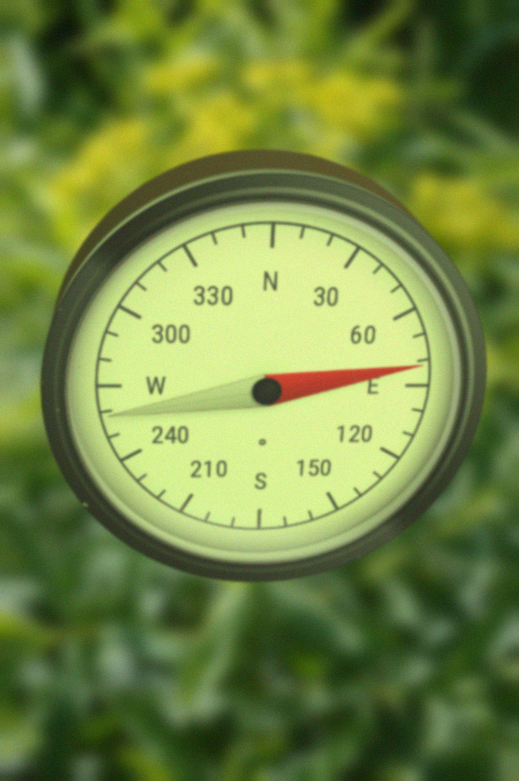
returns 80 (°)
